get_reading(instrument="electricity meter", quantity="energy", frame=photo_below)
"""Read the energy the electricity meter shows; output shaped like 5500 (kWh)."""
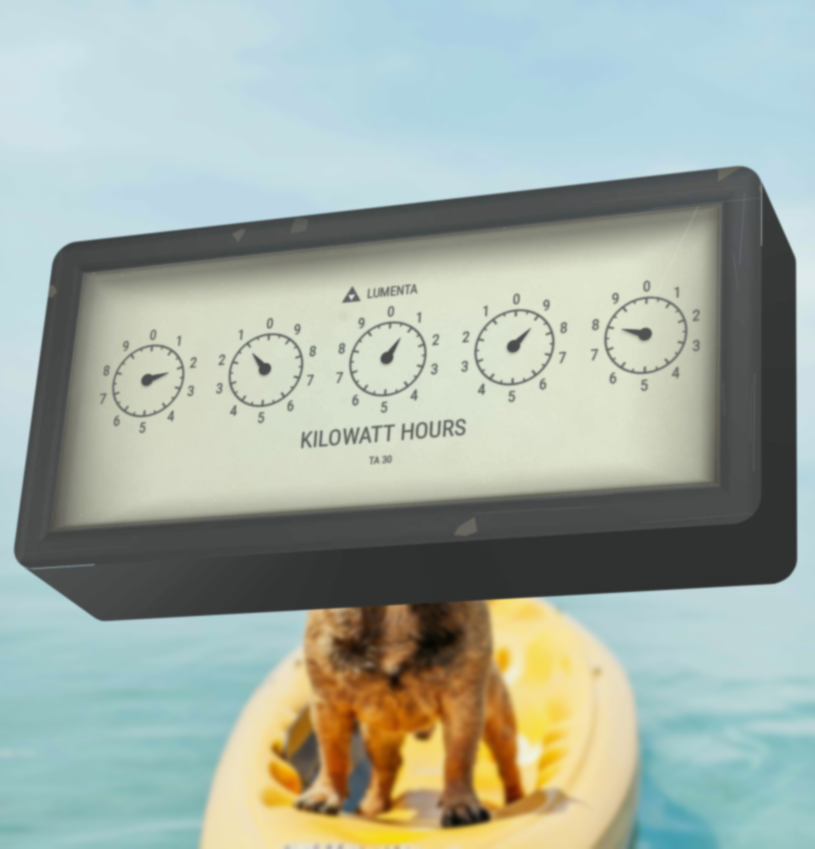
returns 21088 (kWh)
